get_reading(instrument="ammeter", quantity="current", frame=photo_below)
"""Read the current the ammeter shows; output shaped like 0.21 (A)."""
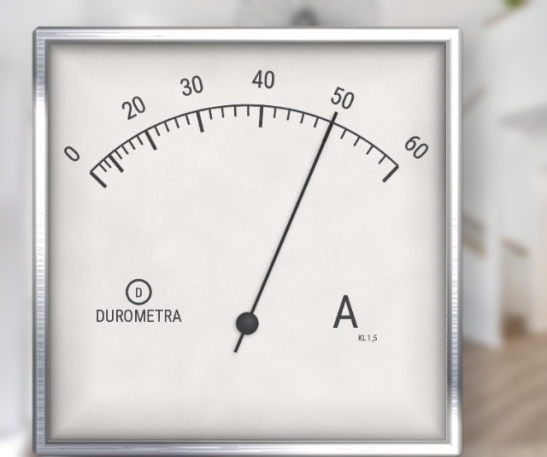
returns 50 (A)
